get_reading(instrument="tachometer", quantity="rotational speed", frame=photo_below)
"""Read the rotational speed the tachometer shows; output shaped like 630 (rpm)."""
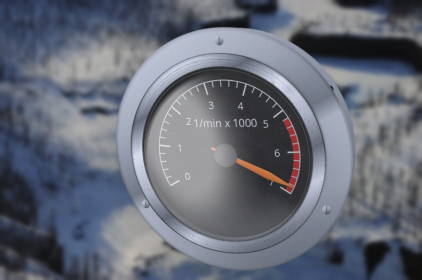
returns 6800 (rpm)
